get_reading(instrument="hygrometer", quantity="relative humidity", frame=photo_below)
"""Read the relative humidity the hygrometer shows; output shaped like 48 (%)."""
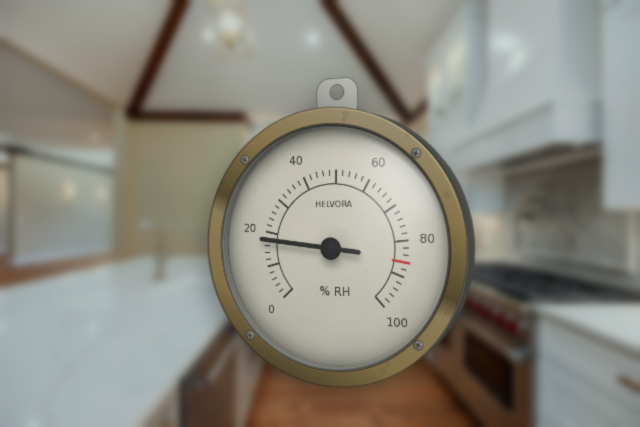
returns 18 (%)
